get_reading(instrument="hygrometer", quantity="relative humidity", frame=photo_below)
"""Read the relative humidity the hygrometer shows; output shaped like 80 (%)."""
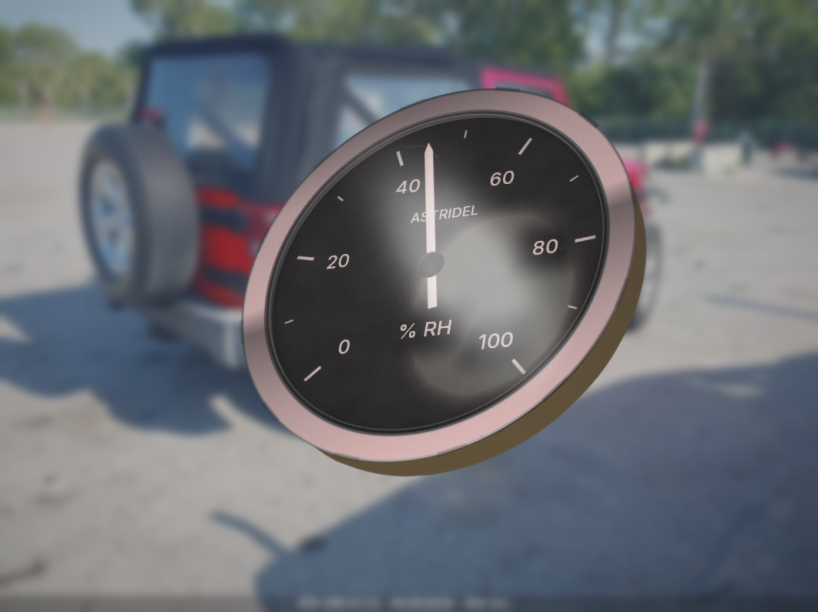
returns 45 (%)
